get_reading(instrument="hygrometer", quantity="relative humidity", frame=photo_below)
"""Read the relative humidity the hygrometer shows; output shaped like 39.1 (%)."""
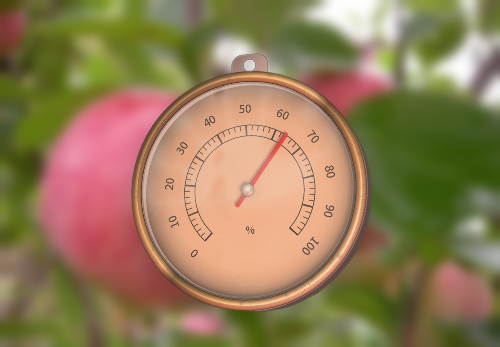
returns 64 (%)
